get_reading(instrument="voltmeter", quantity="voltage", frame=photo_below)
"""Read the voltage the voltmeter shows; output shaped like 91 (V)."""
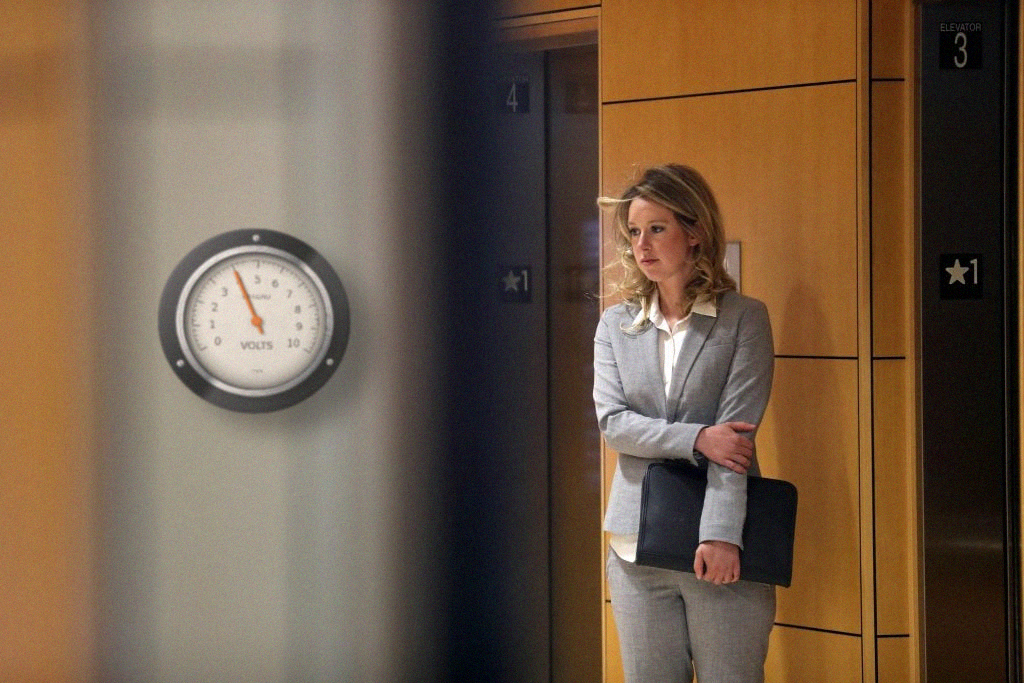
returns 4 (V)
